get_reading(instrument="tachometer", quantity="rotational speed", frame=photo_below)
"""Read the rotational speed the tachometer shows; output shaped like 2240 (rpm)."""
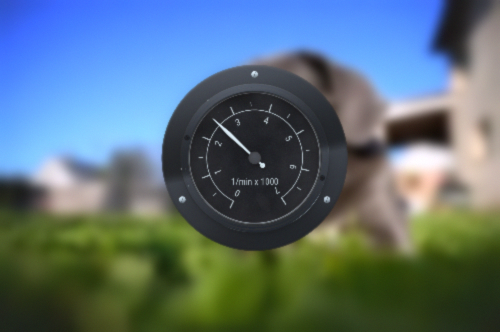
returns 2500 (rpm)
